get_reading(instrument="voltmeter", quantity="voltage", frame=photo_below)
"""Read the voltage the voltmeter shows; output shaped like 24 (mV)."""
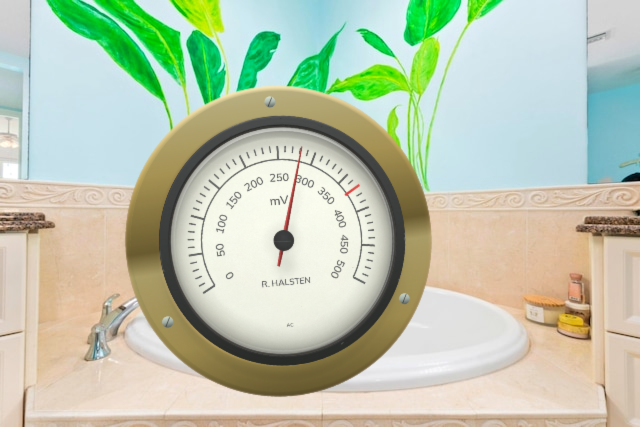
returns 280 (mV)
